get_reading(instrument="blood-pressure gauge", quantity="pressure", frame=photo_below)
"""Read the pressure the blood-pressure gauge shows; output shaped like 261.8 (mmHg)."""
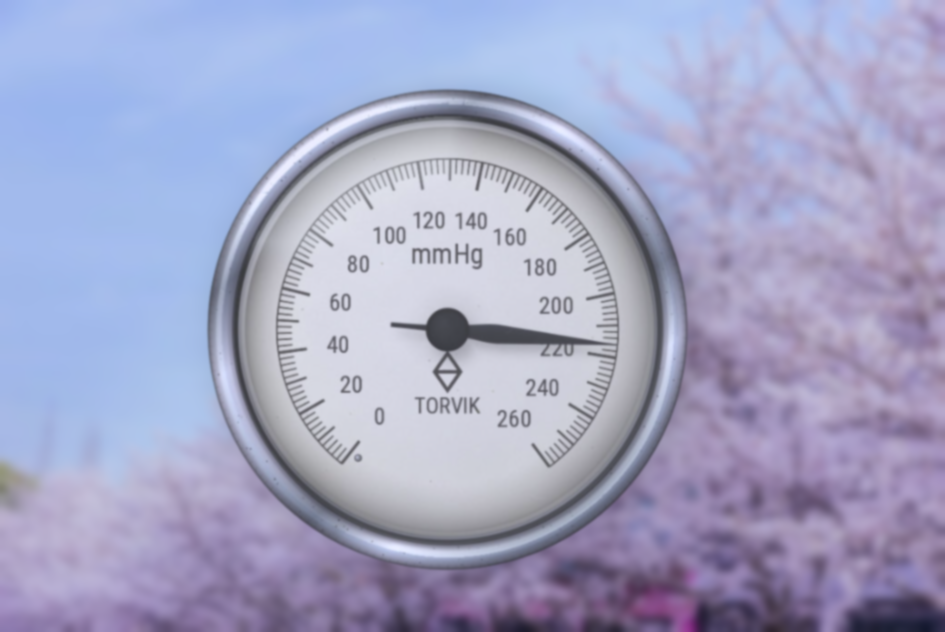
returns 216 (mmHg)
